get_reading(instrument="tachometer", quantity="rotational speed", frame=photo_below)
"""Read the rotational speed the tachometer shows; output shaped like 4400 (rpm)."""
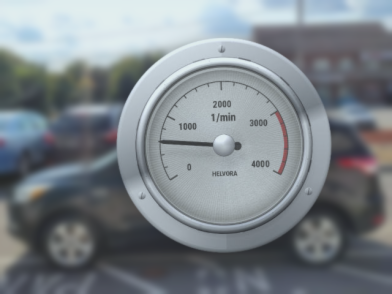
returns 600 (rpm)
